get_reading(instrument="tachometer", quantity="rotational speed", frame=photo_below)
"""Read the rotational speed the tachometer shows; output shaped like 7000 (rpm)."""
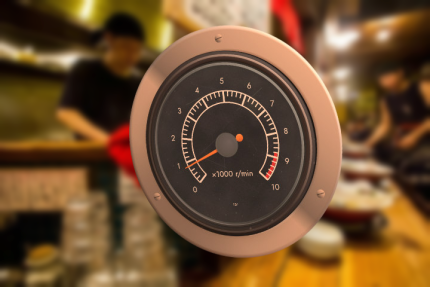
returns 800 (rpm)
